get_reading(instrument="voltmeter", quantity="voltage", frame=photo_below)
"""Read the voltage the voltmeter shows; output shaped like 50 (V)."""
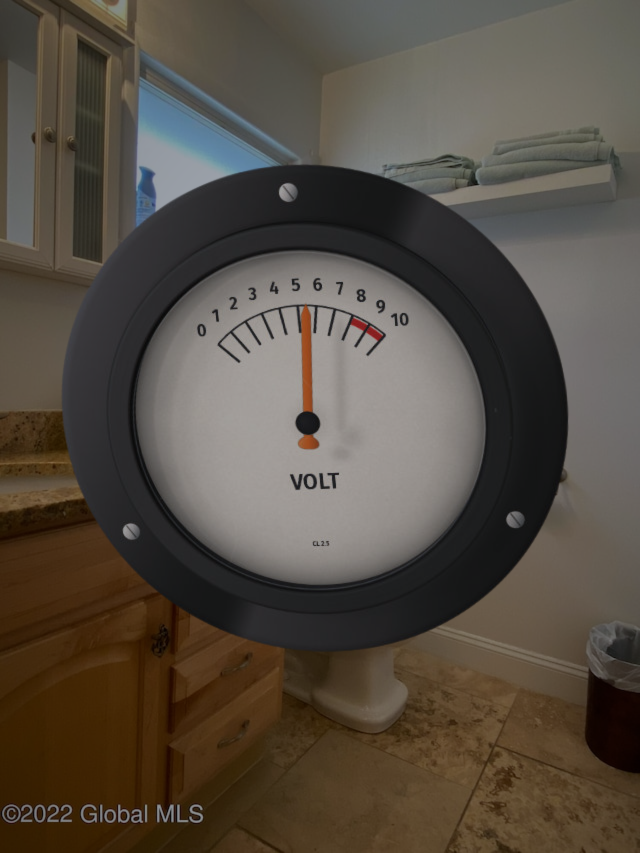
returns 5.5 (V)
